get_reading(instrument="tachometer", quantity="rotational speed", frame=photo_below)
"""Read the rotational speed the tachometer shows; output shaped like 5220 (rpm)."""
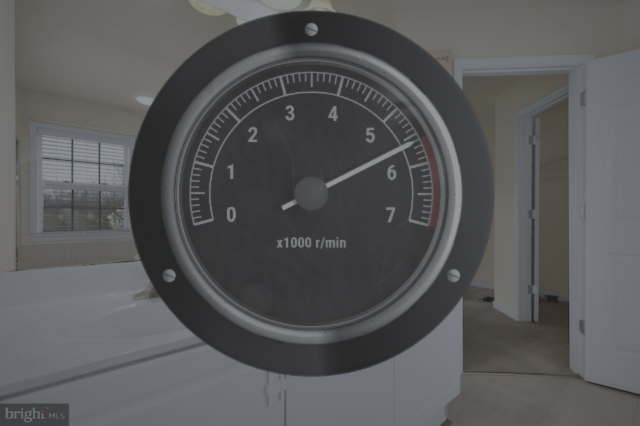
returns 5600 (rpm)
